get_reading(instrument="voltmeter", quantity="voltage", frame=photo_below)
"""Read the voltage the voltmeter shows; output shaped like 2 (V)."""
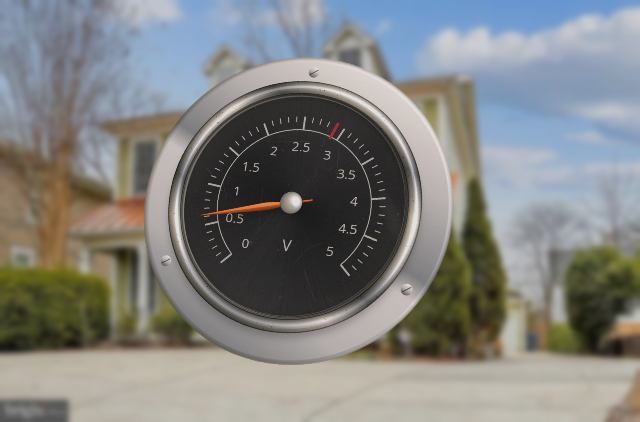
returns 0.6 (V)
